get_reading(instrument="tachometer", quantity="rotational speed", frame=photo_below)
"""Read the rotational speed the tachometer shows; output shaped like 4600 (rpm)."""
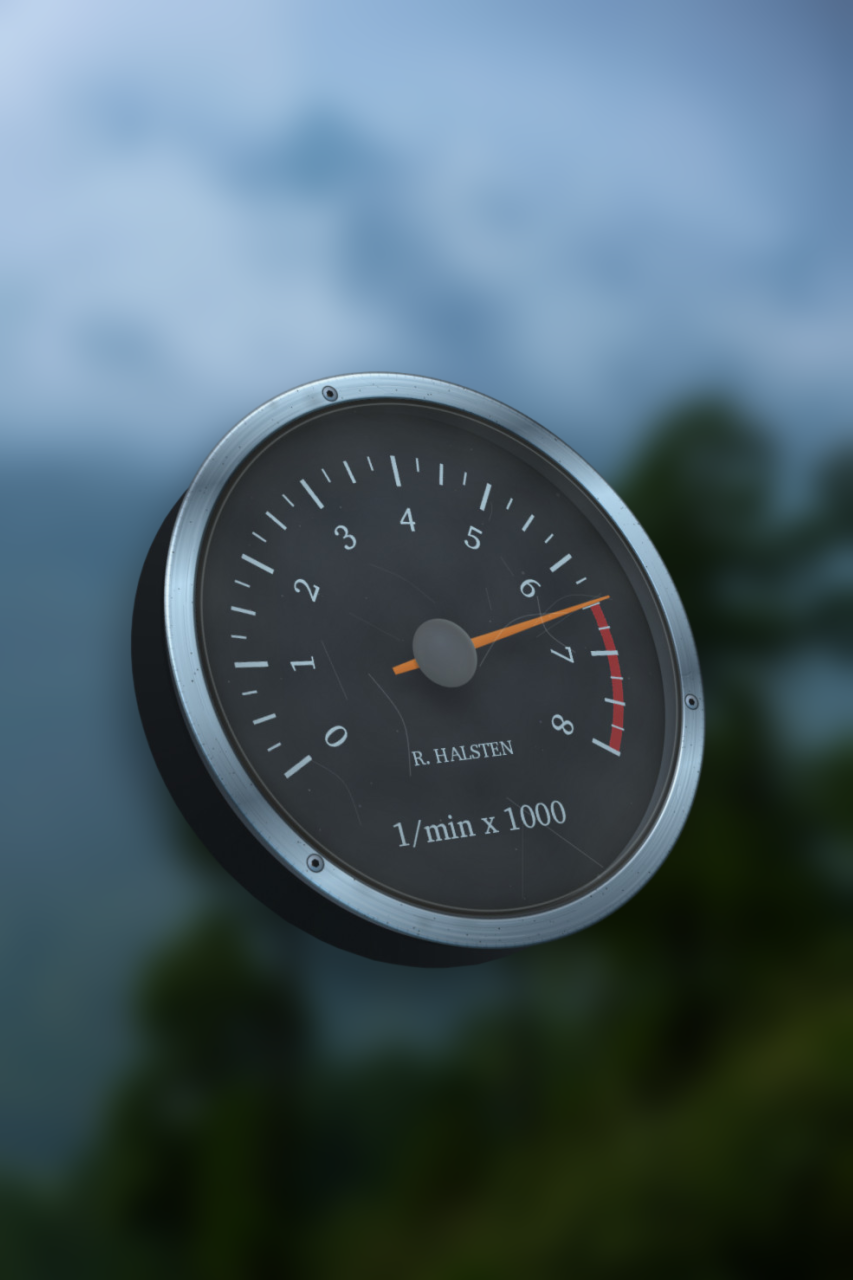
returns 6500 (rpm)
